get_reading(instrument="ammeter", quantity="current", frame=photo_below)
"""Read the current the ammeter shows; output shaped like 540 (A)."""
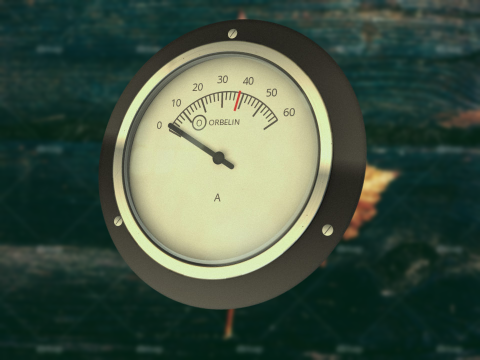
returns 2 (A)
